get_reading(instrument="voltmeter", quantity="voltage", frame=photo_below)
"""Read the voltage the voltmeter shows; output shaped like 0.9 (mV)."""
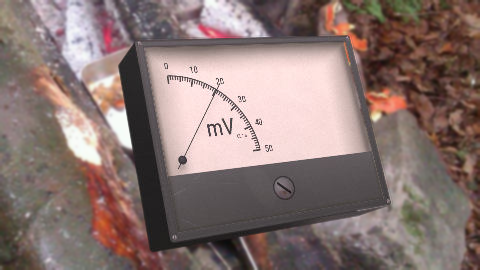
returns 20 (mV)
